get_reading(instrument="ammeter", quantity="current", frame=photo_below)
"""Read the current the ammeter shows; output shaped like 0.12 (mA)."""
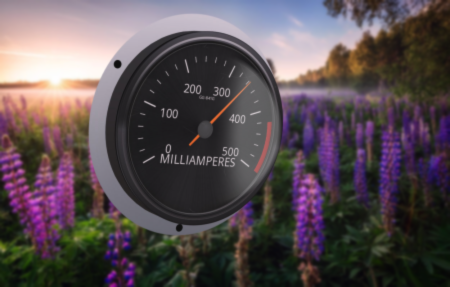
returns 340 (mA)
